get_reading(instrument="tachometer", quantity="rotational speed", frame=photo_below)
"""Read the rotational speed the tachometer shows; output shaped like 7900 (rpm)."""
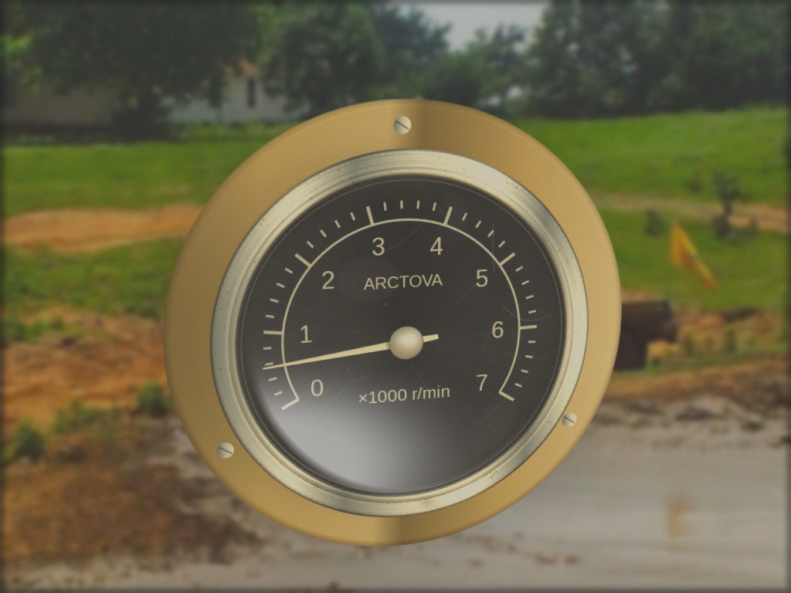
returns 600 (rpm)
